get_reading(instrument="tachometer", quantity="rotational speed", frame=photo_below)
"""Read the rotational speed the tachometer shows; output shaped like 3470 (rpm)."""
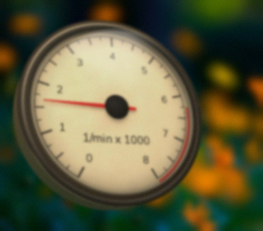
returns 1625 (rpm)
